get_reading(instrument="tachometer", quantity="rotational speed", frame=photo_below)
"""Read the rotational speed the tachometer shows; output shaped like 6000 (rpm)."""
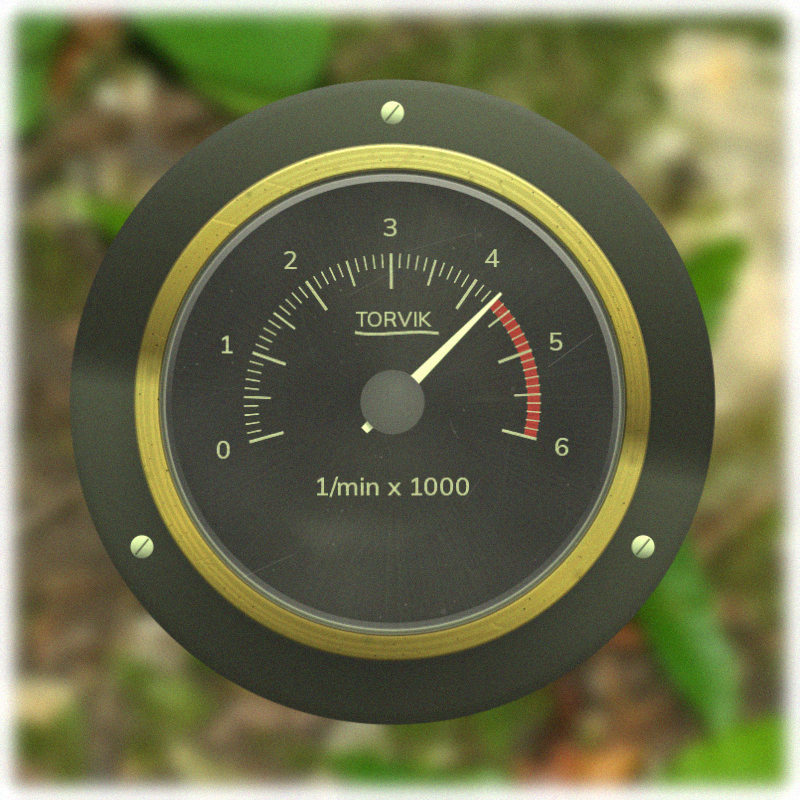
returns 4300 (rpm)
